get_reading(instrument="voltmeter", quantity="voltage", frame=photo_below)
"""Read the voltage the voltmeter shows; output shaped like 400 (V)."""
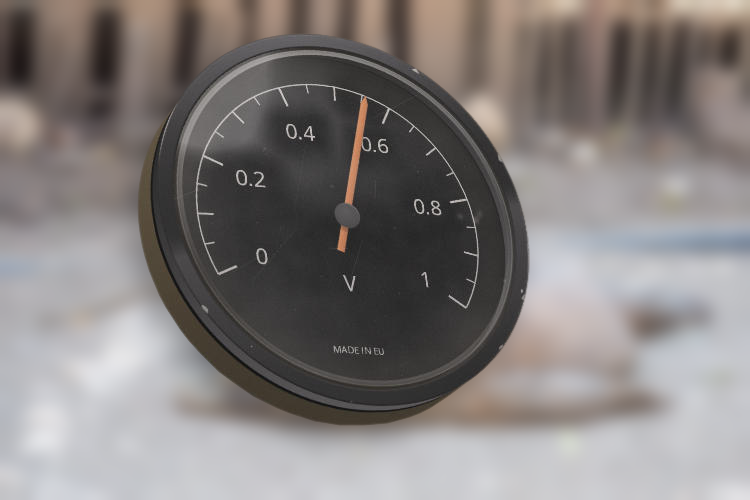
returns 0.55 (V)
